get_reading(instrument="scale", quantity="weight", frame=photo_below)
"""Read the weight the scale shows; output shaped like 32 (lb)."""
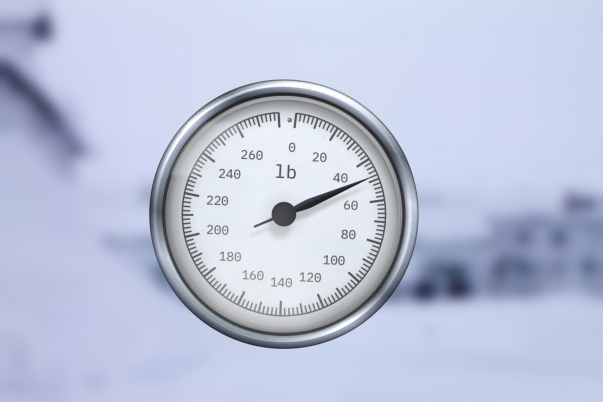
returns 48 (lb)
